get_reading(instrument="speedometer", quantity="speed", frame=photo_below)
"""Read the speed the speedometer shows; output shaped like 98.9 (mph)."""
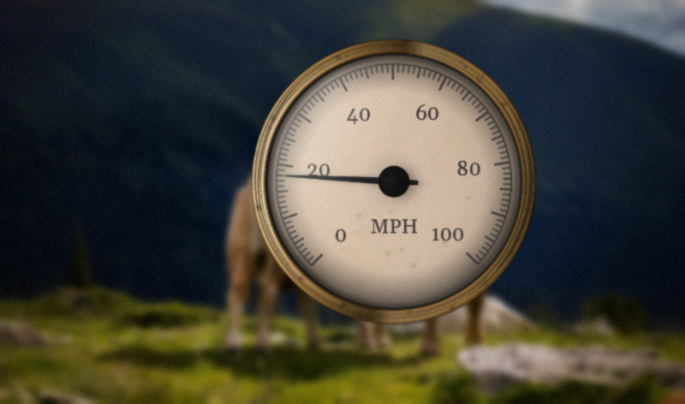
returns 18 (mph)
